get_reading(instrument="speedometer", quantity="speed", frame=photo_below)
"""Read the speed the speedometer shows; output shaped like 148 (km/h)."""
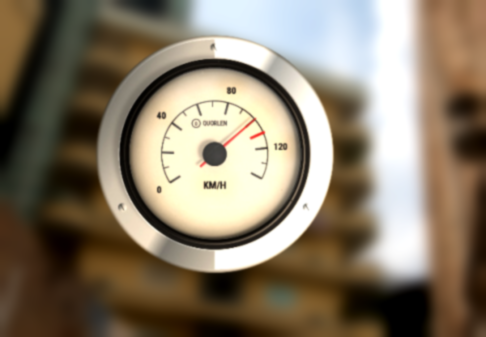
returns 100 (km/h)
